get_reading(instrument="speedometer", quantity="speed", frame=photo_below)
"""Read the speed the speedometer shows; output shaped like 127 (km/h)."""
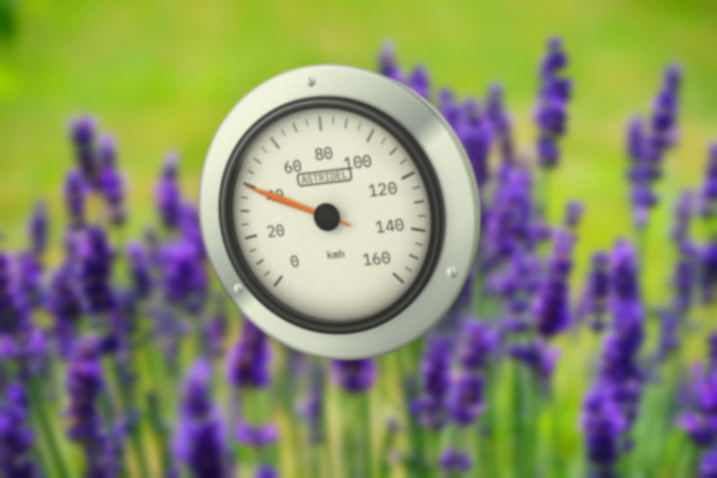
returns 40 (km/h)
